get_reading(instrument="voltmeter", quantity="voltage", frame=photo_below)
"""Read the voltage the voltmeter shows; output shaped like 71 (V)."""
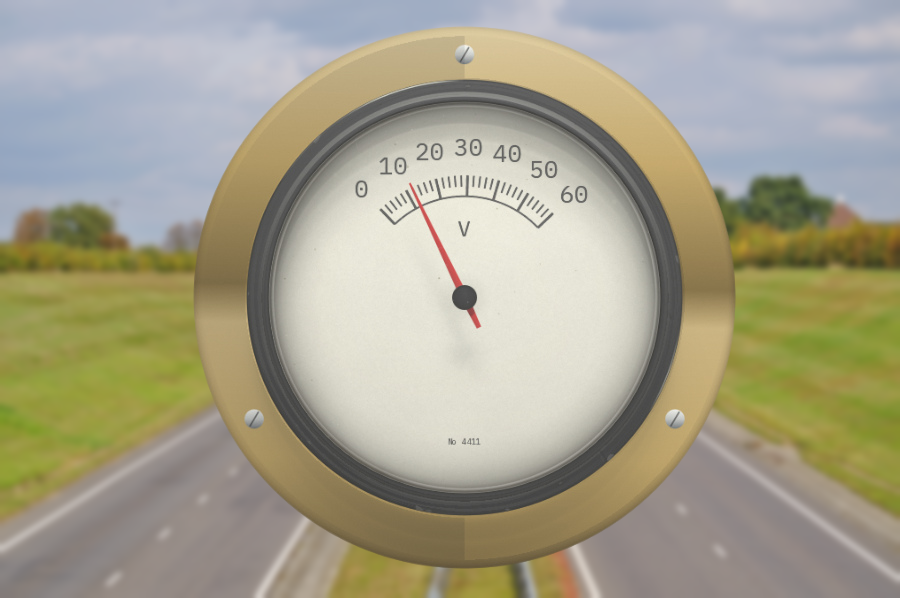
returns 12 (V)
